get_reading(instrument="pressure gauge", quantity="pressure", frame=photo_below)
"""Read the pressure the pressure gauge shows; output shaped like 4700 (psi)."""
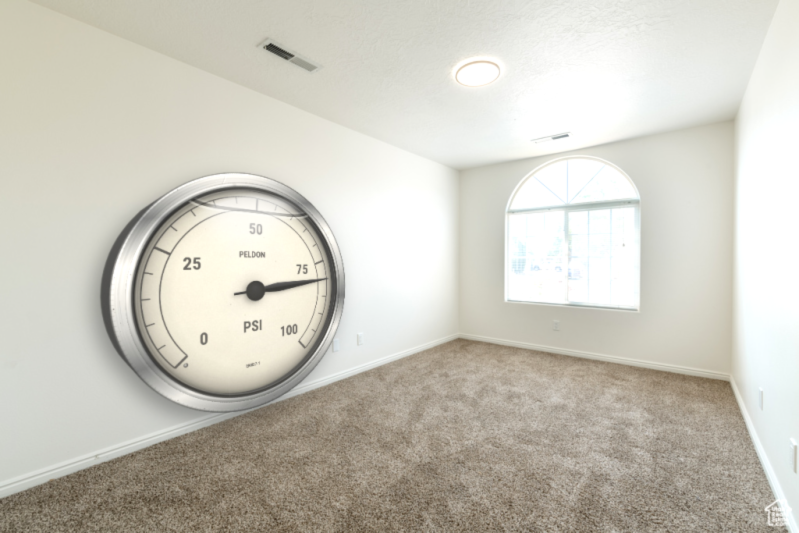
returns 80 (psi)
